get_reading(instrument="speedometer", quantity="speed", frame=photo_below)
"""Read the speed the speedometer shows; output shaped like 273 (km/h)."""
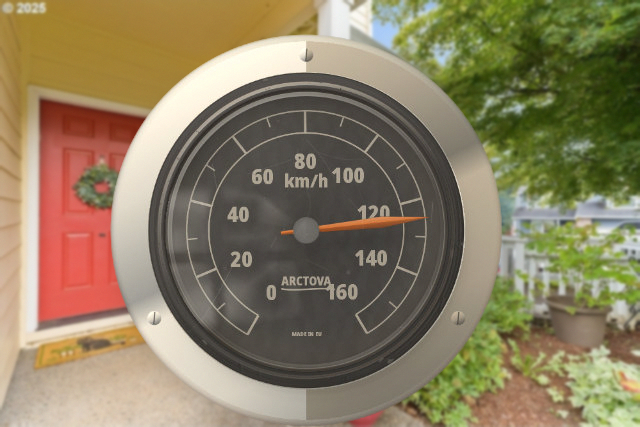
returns 125 (km/h)
